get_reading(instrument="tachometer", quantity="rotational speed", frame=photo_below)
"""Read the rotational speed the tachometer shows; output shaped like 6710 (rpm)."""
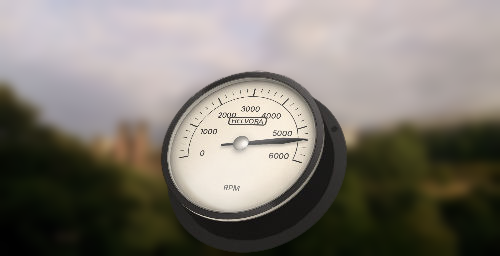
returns 5400 (rpm)
